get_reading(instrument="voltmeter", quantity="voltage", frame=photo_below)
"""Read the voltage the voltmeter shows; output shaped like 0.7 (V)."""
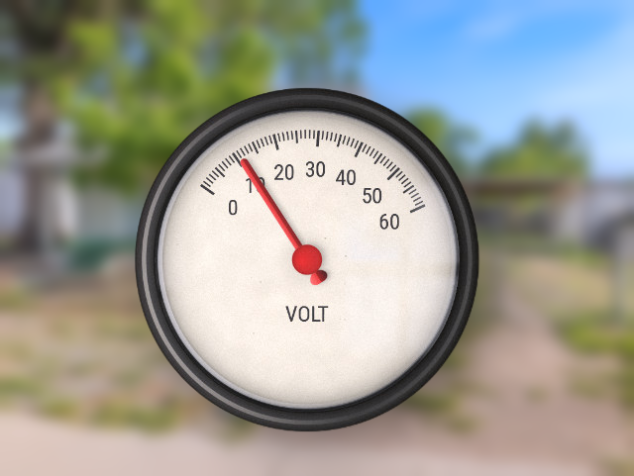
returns 11 (V)
